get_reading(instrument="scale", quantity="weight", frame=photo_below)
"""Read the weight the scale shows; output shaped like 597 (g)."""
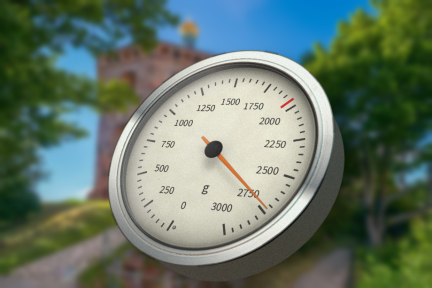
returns 2725 (g)
